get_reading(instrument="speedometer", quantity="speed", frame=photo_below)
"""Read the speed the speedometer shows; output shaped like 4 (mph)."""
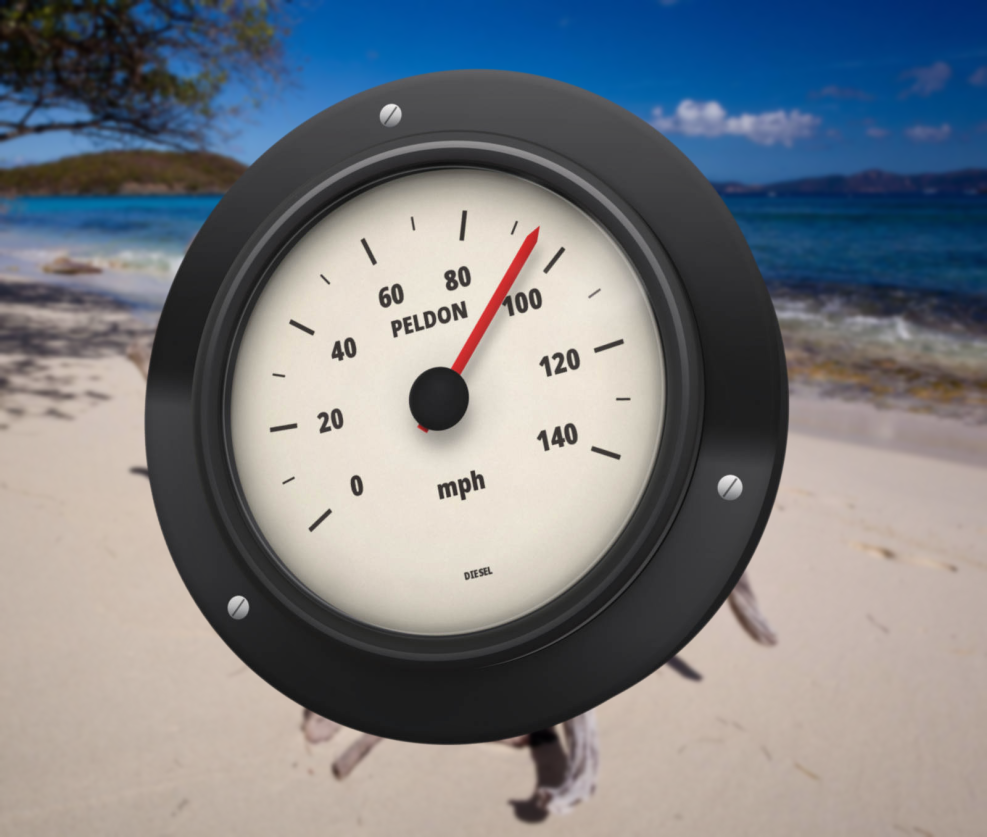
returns 95 (mph)
